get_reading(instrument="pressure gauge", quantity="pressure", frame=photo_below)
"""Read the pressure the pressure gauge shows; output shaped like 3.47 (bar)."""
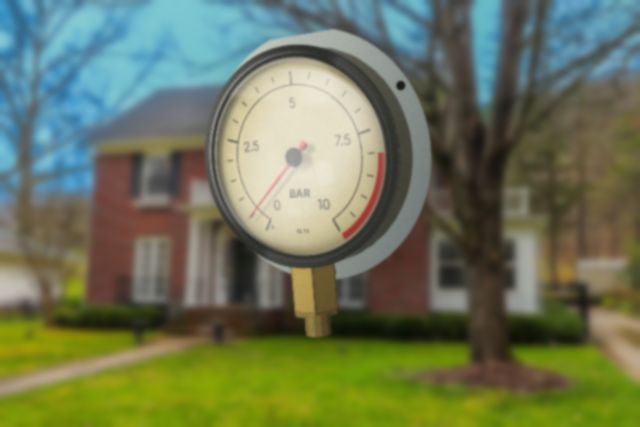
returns 0.5 (bar)
